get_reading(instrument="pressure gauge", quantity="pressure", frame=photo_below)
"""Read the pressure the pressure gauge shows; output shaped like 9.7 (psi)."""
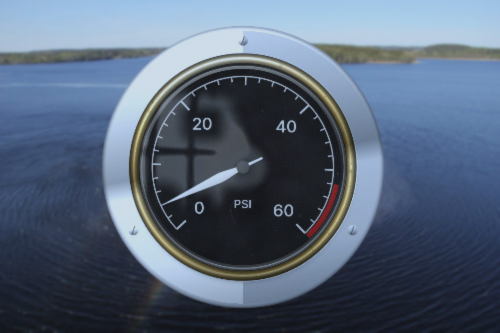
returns 4 (psi)
